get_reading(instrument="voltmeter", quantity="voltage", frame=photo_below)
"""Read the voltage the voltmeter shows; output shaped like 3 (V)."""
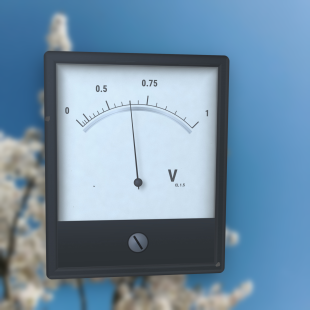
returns 0.65 (V)
